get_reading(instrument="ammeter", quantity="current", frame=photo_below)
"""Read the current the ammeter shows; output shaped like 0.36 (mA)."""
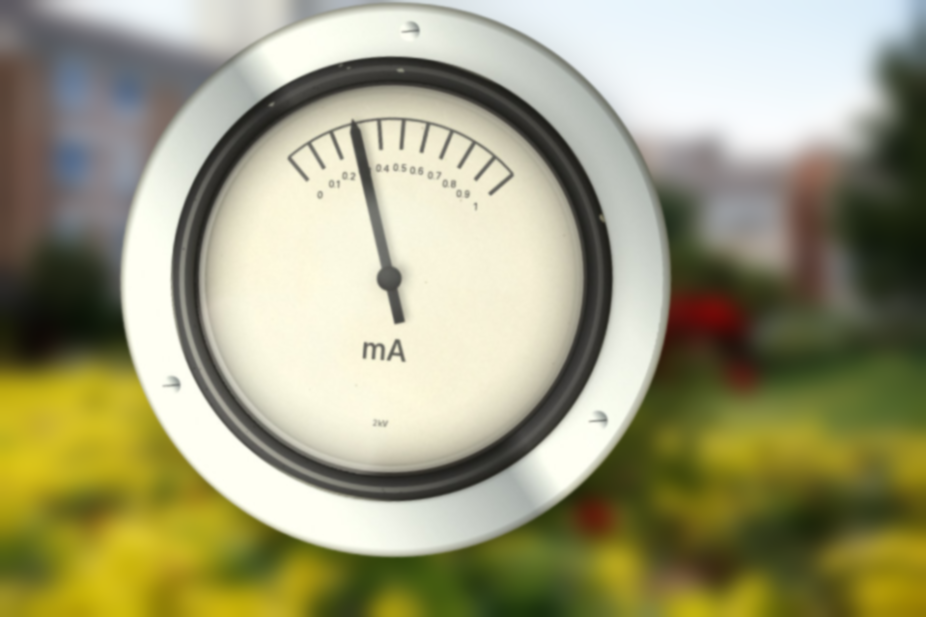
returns 0.3 (mA)
